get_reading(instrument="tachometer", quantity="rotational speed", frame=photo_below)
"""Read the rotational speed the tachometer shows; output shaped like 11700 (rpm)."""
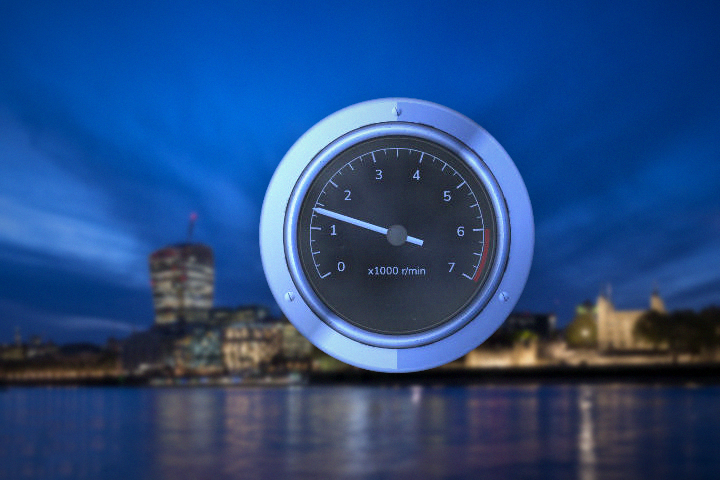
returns 1375 (rpm)
